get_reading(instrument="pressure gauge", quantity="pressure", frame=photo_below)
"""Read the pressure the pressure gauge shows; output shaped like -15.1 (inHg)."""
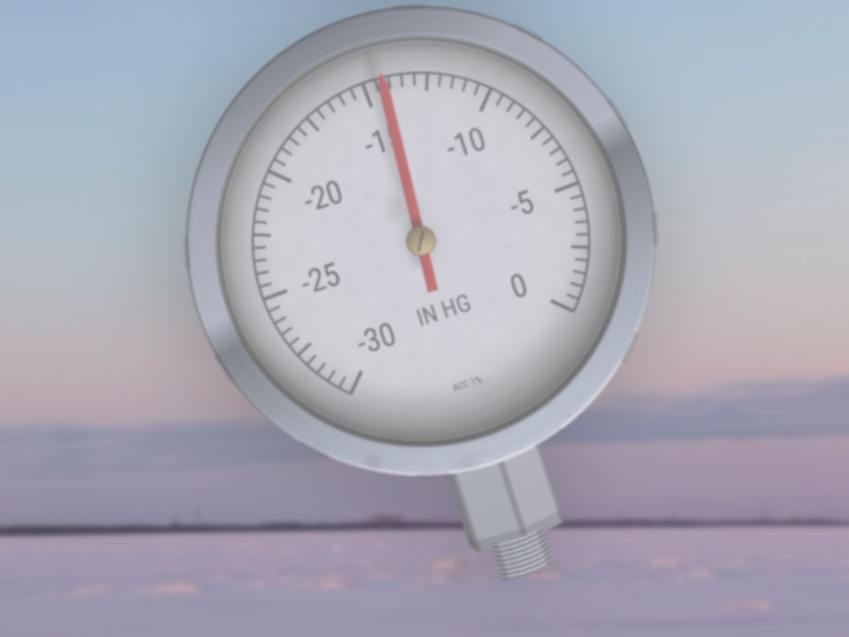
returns -14.25 (inHg)
